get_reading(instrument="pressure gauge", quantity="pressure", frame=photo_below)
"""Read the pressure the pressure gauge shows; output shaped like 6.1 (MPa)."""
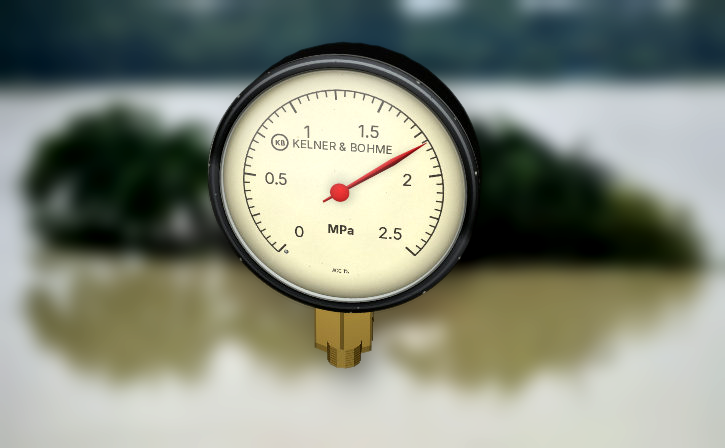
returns 1.8 (MPa)
